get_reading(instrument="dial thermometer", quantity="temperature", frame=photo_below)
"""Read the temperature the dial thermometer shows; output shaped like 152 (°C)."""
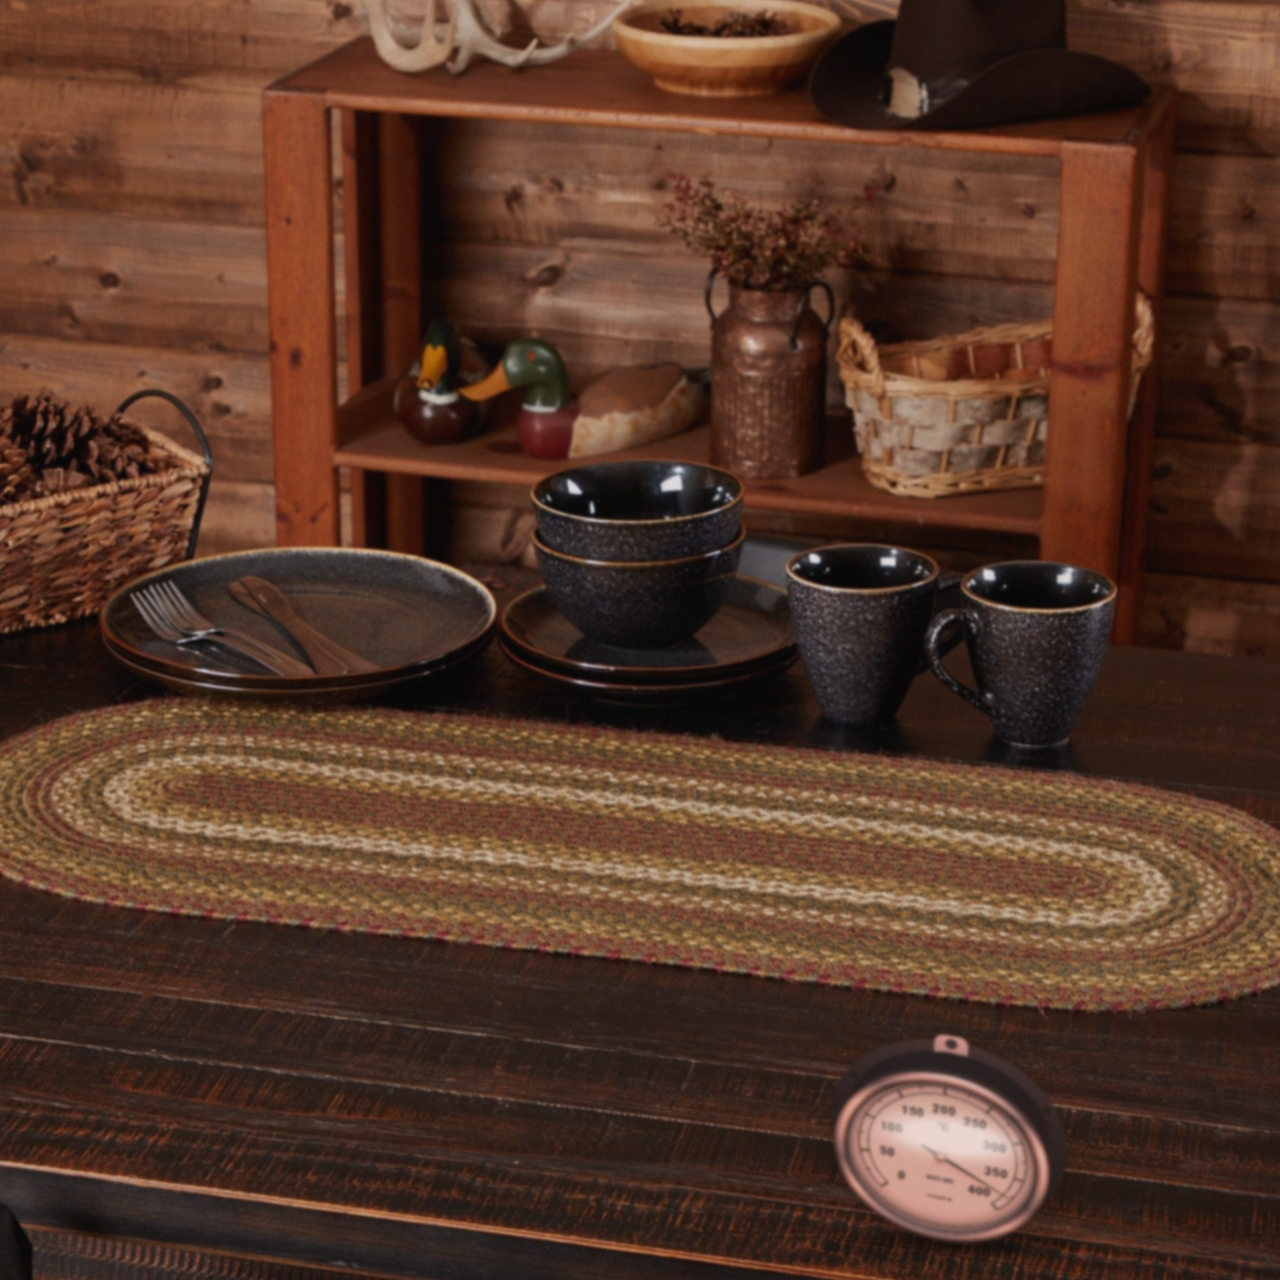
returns 375 (°C)
